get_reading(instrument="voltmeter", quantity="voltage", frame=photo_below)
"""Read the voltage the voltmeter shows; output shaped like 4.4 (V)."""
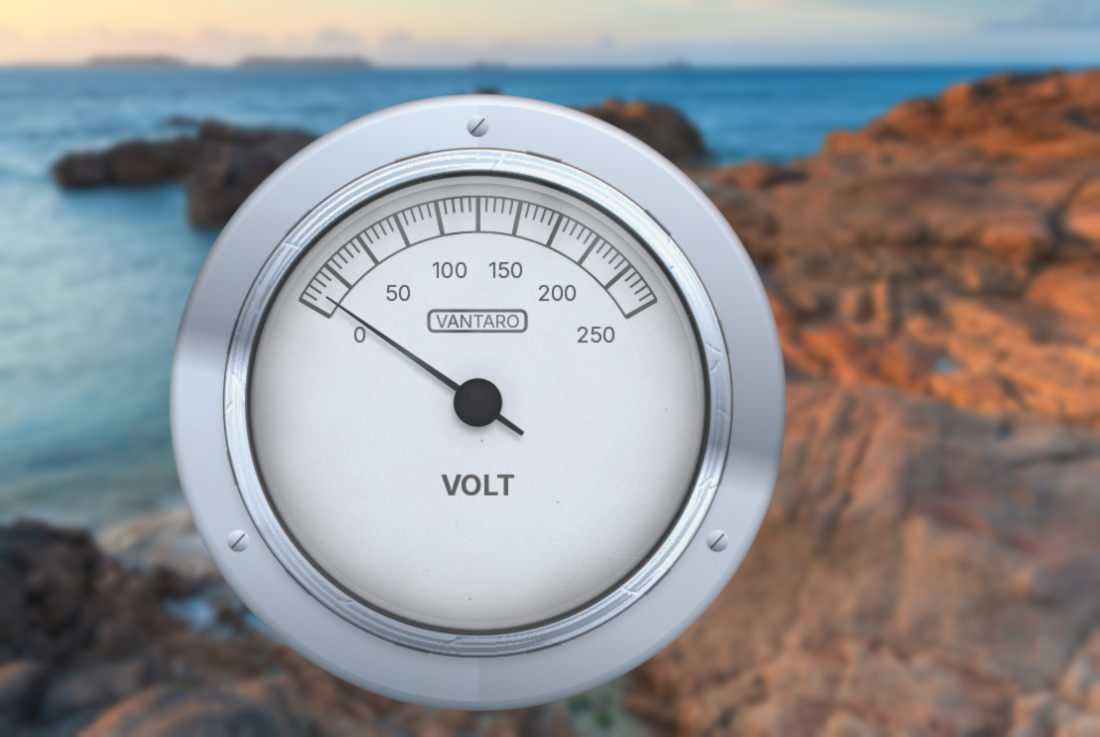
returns 10 (V)
